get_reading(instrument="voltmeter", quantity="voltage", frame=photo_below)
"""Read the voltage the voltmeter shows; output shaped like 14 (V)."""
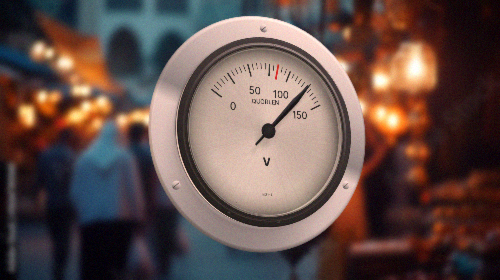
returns 125 (V)
